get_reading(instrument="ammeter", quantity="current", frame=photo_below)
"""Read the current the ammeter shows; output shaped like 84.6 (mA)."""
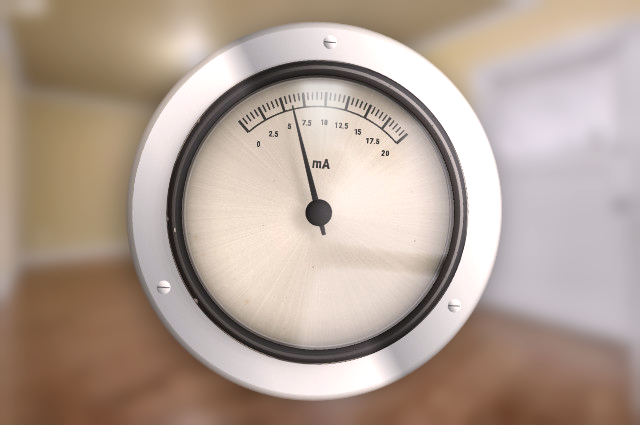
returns 6 (mA)
